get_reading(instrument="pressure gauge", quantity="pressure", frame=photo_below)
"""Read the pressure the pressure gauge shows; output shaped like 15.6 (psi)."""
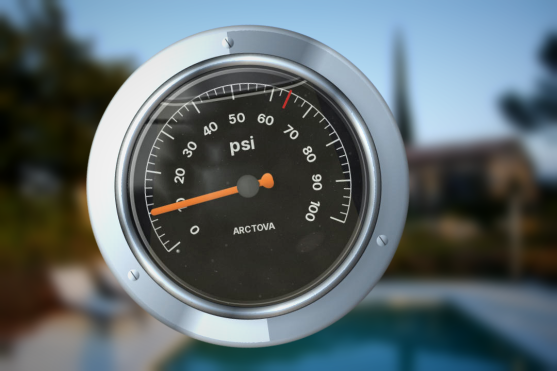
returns 10 (psi)
